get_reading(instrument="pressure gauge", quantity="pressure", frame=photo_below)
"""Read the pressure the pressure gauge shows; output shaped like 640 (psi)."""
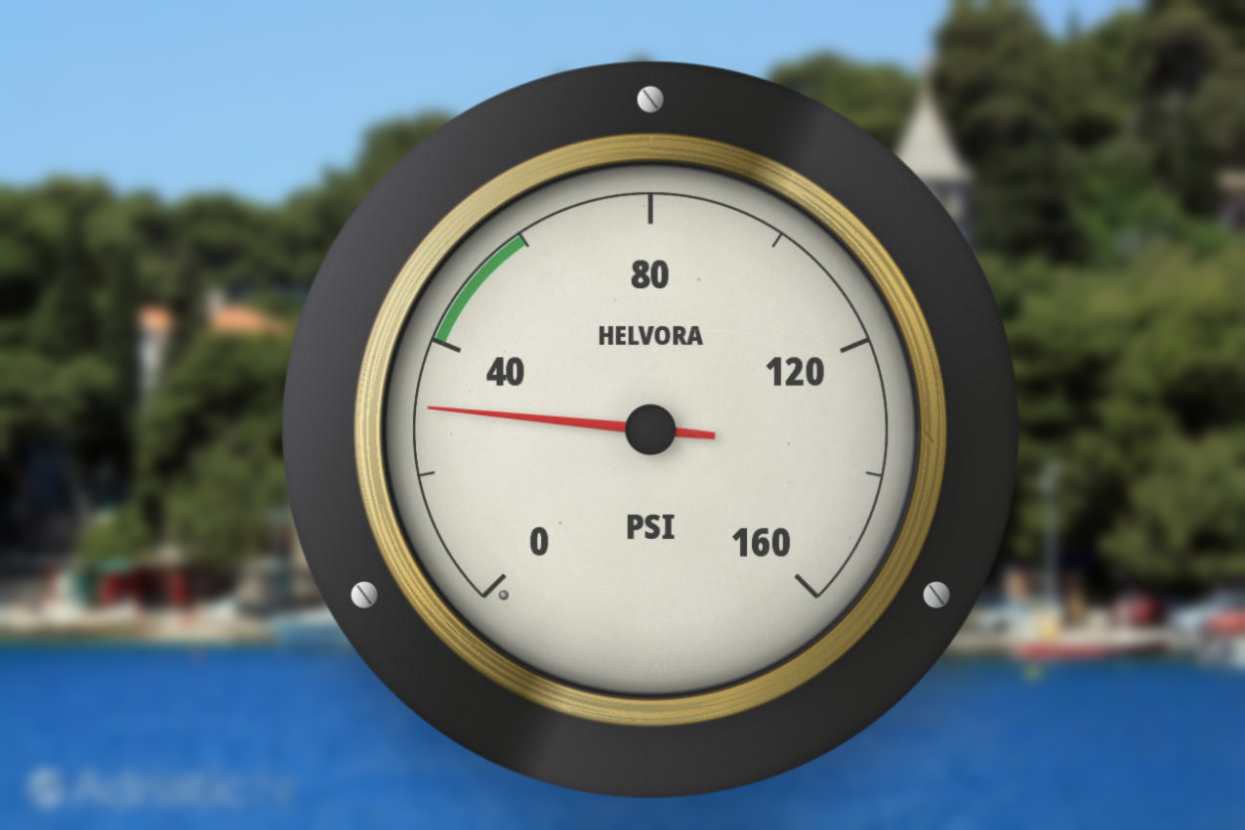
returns 30 (psi)
